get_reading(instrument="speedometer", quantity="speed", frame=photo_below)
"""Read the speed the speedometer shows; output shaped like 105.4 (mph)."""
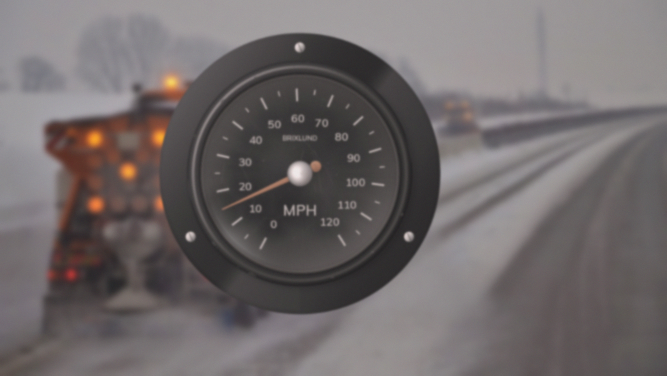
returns 15 (mph)
